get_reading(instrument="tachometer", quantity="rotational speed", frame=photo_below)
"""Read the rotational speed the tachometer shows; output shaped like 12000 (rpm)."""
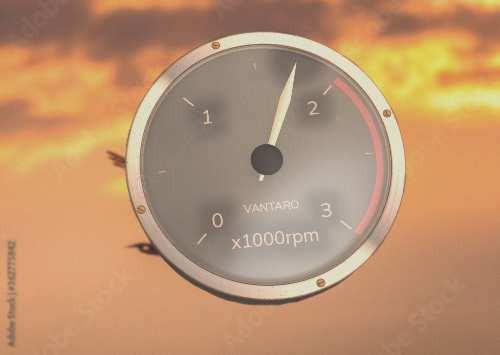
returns 1750 (rpm)
